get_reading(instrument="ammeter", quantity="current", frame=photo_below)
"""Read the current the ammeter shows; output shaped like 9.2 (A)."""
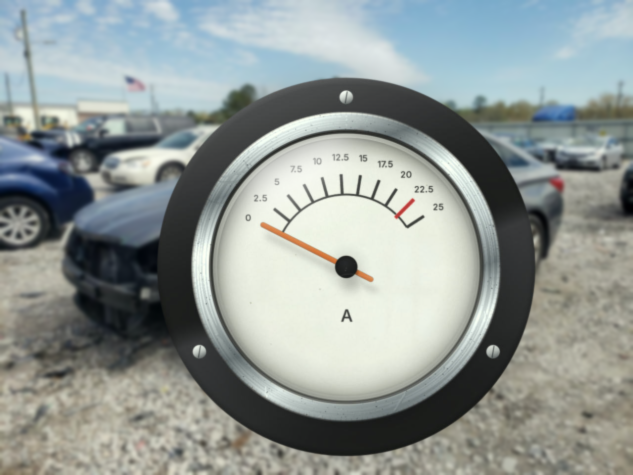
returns 0 (A)
